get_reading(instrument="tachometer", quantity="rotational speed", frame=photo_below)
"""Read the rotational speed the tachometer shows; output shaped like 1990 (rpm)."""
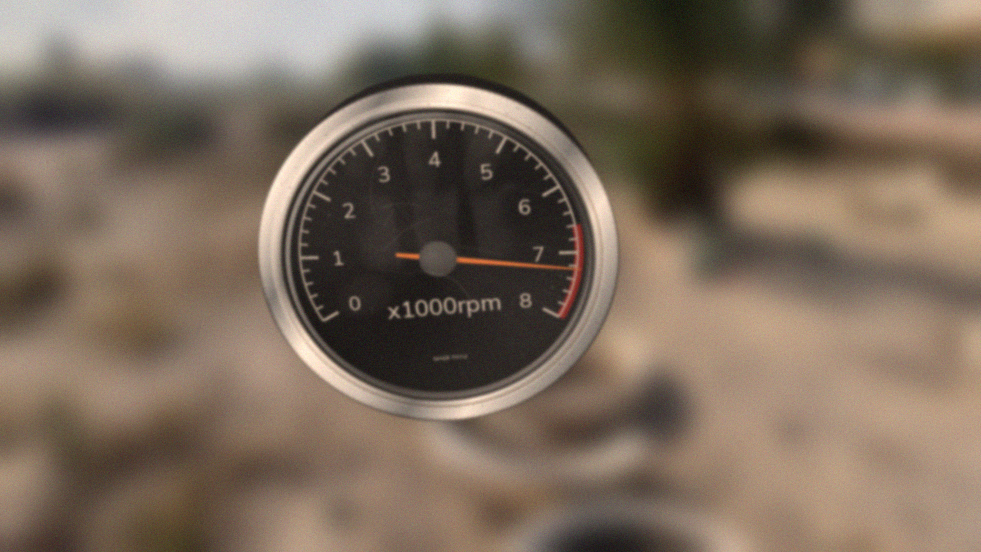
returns 7200 (rpm)
